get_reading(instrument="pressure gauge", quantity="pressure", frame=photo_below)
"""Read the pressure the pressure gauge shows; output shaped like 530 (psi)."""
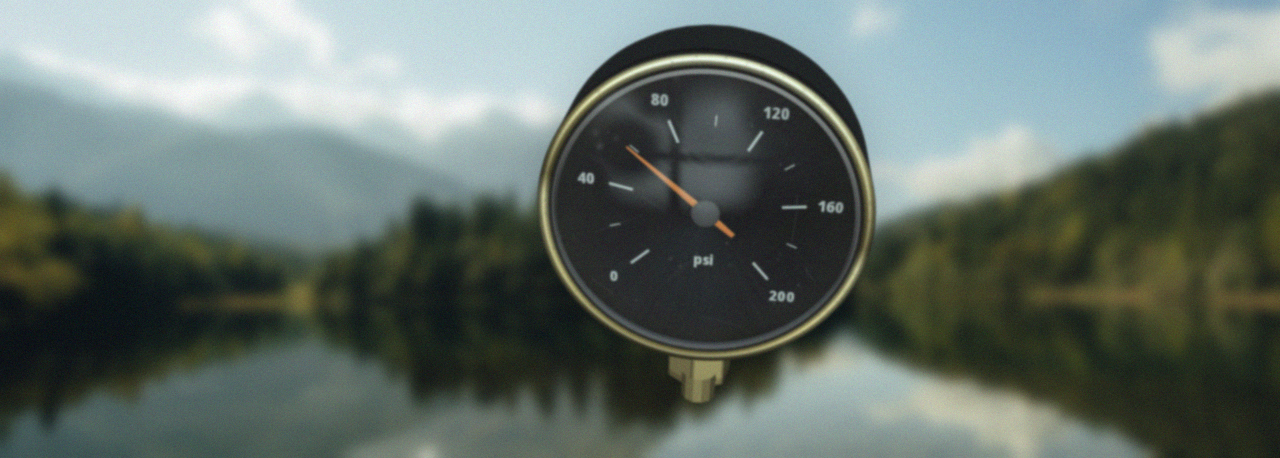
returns 60 (psi)
